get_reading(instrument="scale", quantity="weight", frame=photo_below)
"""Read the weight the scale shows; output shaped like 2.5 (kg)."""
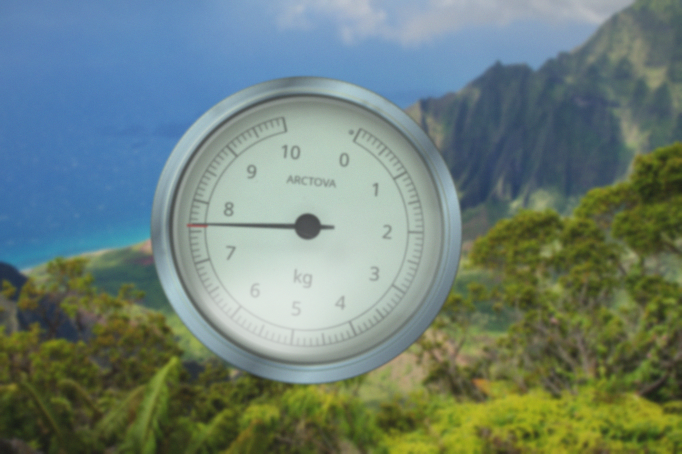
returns 7.6 (kg)
